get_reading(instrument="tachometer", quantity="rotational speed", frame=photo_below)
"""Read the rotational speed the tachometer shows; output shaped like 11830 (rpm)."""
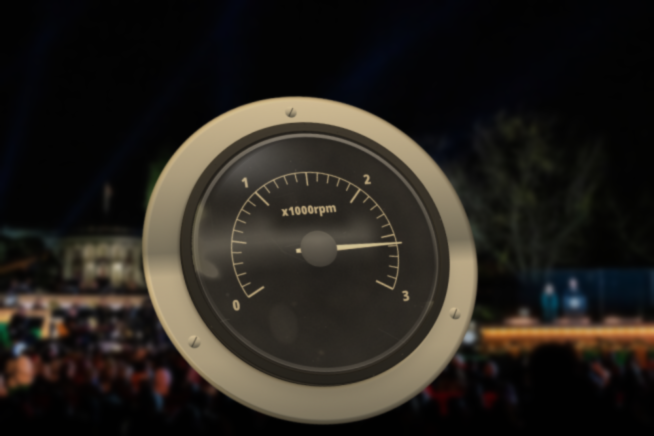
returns 2600 (rpm)
